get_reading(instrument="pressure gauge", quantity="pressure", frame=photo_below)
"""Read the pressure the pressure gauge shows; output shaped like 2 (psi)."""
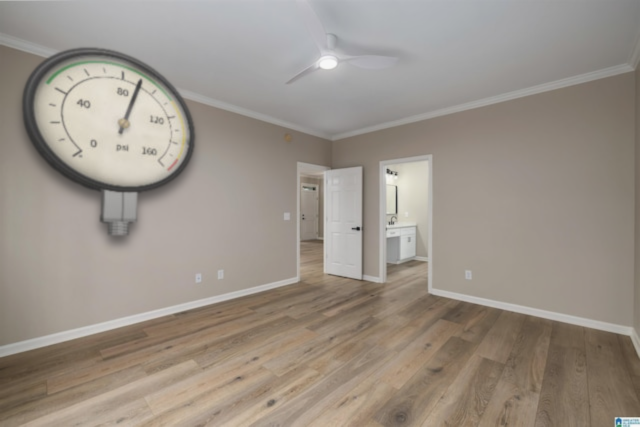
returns 90 (psi)
